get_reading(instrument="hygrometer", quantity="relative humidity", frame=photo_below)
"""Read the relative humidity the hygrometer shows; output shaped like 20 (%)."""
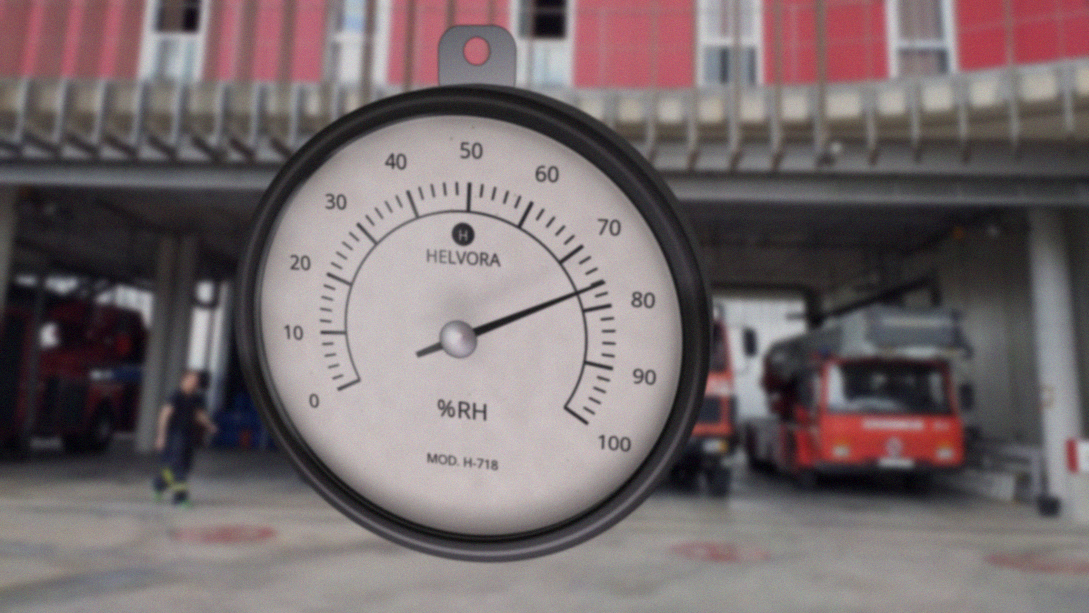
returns 76 (%)
